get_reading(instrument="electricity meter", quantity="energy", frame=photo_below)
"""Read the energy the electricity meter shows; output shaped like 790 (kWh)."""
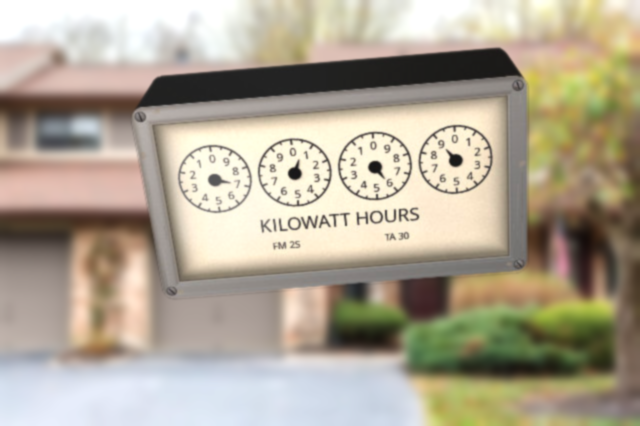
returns 7059 (kWh)
